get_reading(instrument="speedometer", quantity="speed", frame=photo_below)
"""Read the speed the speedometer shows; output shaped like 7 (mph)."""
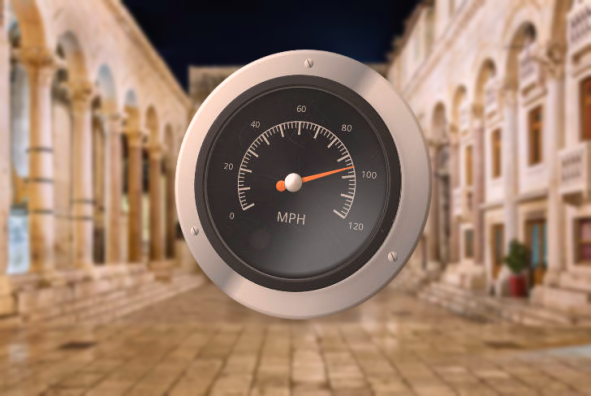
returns 96 (mph)
